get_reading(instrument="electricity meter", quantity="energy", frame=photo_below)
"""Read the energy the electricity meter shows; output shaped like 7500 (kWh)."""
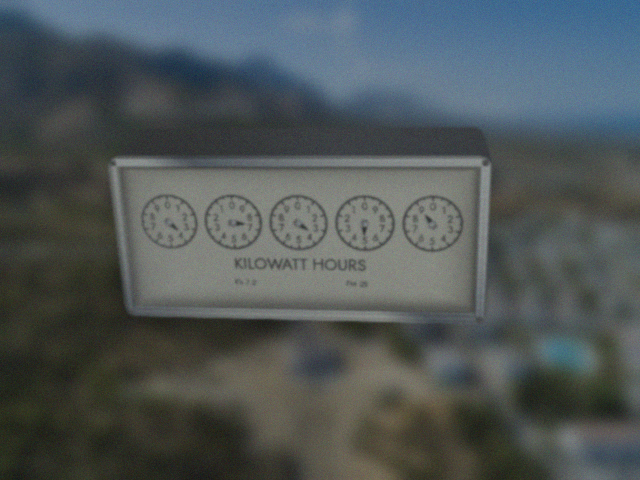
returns 37349 (kWh)
